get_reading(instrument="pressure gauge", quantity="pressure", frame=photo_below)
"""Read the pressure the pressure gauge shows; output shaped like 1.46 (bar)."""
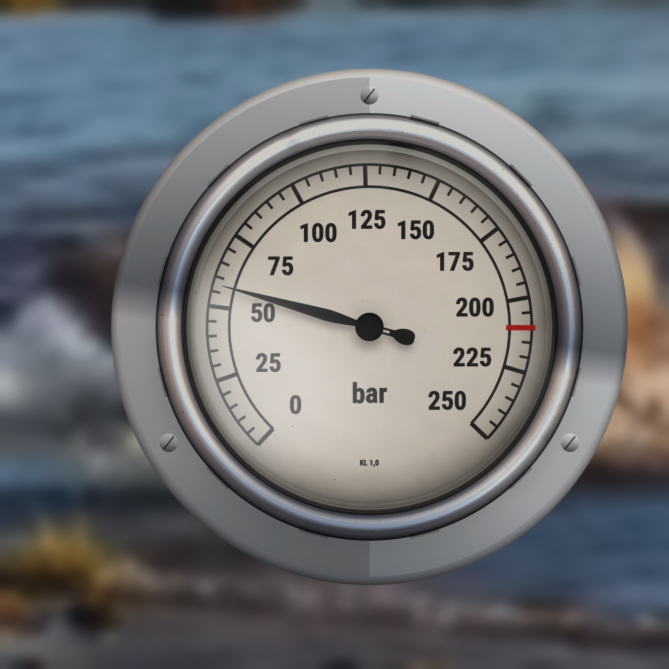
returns 57.5 (bar)
